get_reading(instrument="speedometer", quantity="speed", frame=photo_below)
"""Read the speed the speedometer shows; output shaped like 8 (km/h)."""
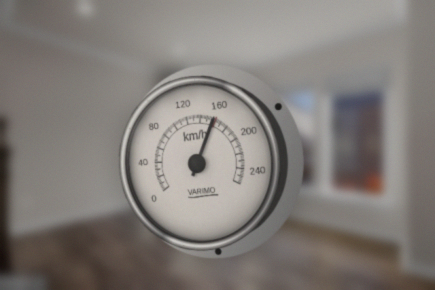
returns 160 (km/h)
